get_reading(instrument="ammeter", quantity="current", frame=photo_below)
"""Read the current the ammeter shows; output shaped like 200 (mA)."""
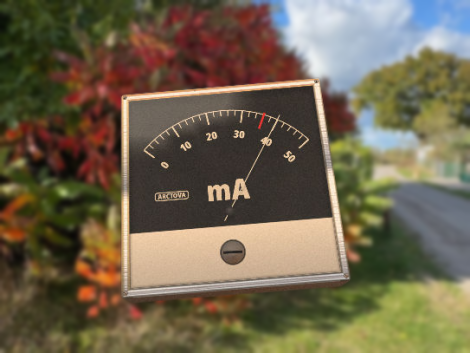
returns 40 (mA)
